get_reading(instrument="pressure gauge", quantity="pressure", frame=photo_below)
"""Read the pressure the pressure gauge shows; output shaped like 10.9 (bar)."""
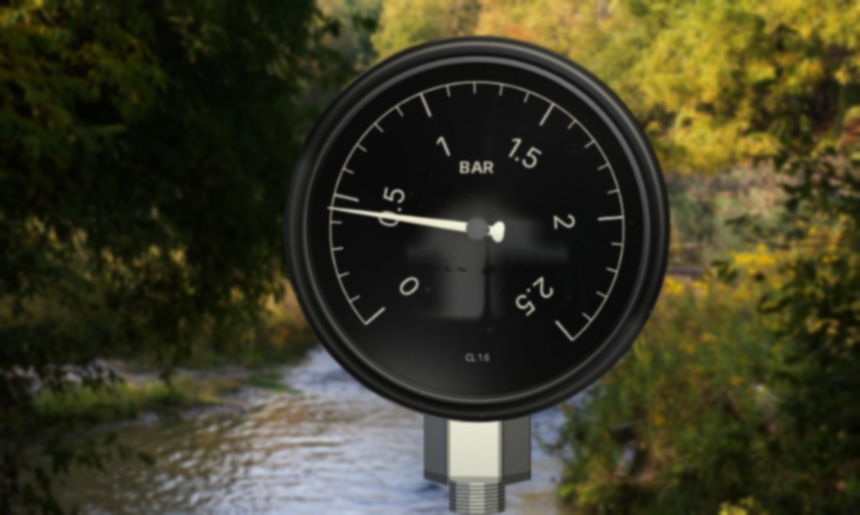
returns 0.45 (bar)
